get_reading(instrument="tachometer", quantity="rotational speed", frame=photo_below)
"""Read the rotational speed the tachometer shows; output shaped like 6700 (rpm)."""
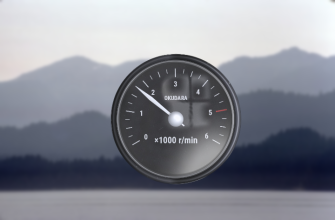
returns 1750 (rpm)
